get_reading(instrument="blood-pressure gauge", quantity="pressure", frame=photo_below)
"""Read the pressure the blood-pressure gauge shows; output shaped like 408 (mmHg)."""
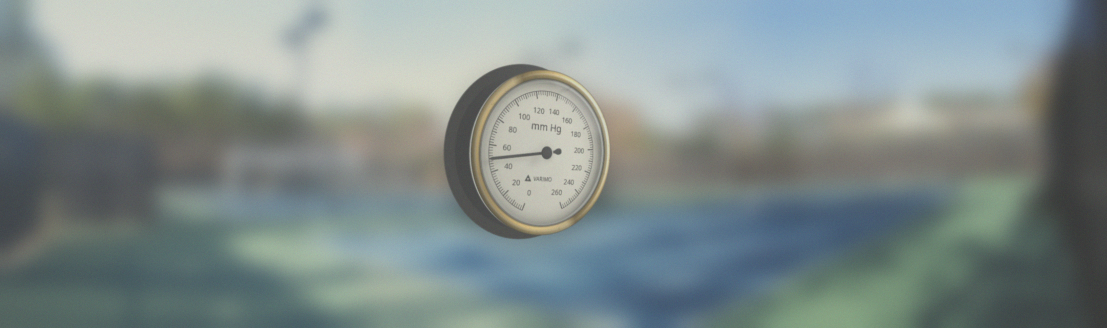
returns 50 (mmHg)
